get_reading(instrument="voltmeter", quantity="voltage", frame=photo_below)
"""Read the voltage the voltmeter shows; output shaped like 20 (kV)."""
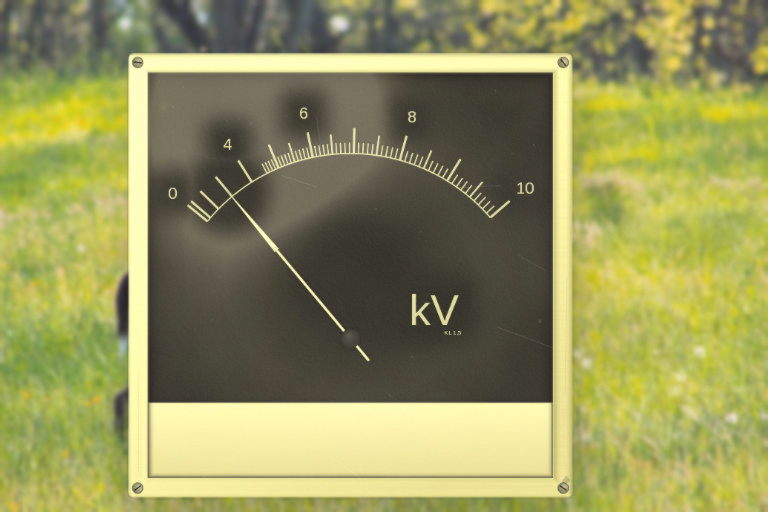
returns 3 (kV)
